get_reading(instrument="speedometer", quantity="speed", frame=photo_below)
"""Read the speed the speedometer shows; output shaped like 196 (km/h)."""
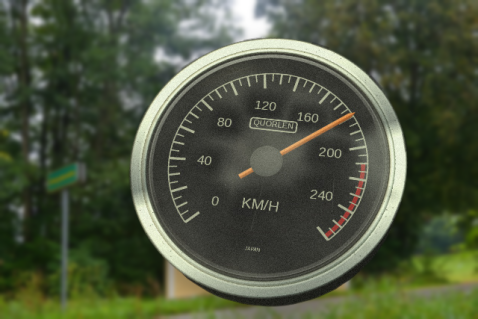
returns 180 (km/h)
